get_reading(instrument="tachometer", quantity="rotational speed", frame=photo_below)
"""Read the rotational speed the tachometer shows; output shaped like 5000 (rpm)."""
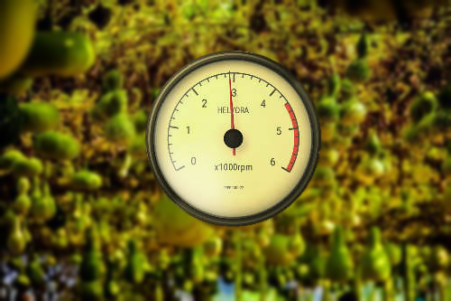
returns 2900 (rpm)
